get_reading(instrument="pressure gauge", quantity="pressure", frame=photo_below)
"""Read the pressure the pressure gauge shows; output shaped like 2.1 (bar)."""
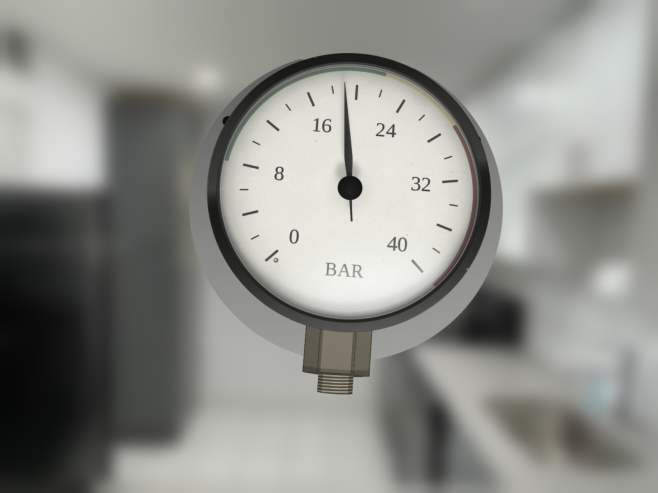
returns 19 (bar)
